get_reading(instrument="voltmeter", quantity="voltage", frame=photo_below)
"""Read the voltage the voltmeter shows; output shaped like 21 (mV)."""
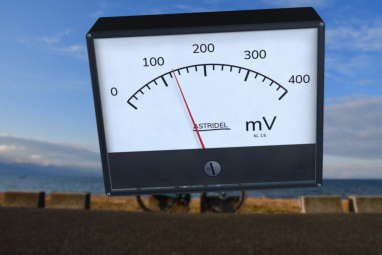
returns 130 (mV)
